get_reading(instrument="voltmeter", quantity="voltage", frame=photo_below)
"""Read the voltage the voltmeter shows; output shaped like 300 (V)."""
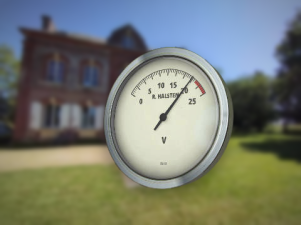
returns 20 (V)
